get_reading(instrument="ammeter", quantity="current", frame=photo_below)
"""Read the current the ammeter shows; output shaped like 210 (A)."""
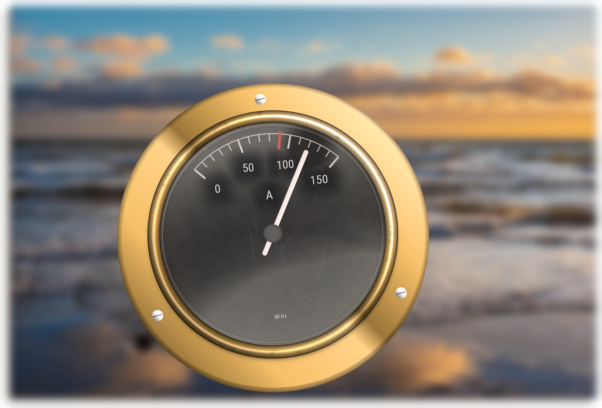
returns 120 (A)
